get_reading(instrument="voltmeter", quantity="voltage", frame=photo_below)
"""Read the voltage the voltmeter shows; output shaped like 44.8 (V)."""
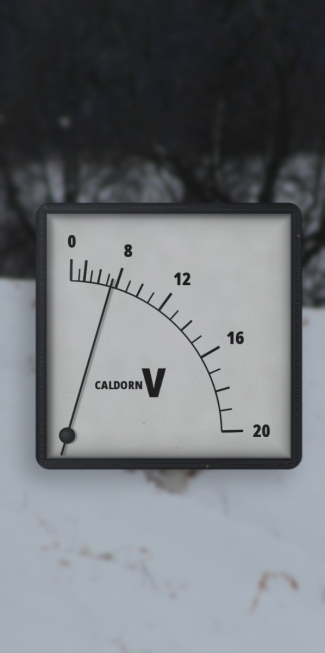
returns 7.5 (V)
